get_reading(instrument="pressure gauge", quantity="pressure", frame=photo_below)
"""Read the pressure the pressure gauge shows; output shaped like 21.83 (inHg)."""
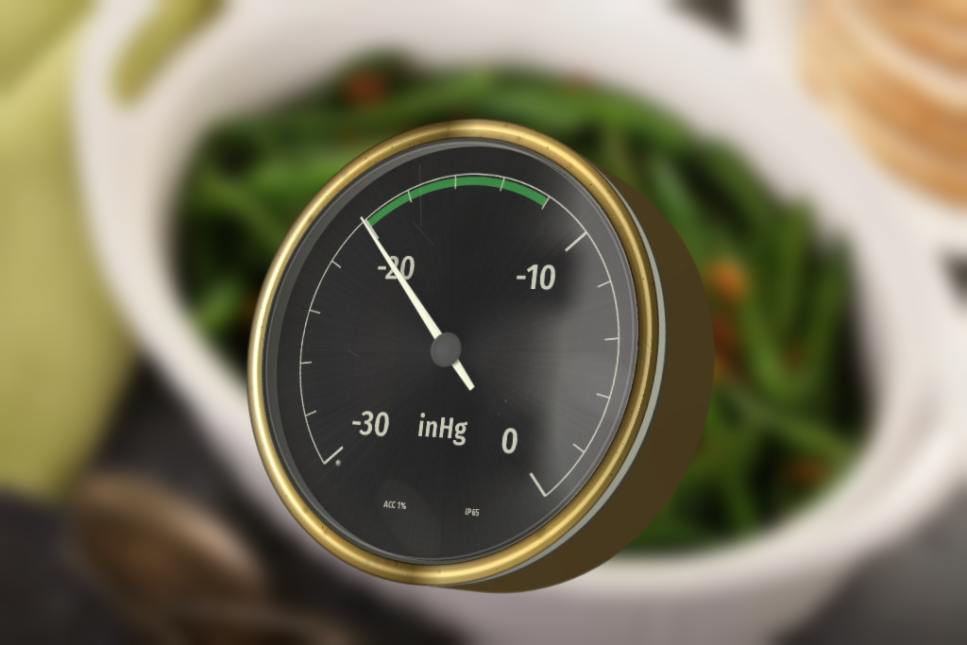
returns -20 (inHg)
